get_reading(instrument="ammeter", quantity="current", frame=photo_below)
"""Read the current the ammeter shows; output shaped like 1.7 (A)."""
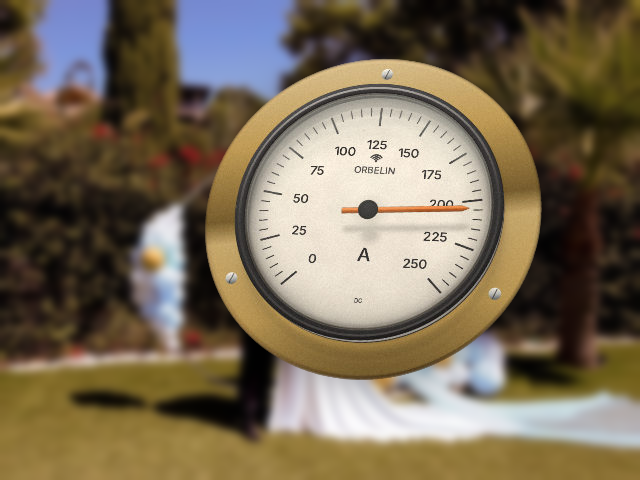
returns 205 (A)
